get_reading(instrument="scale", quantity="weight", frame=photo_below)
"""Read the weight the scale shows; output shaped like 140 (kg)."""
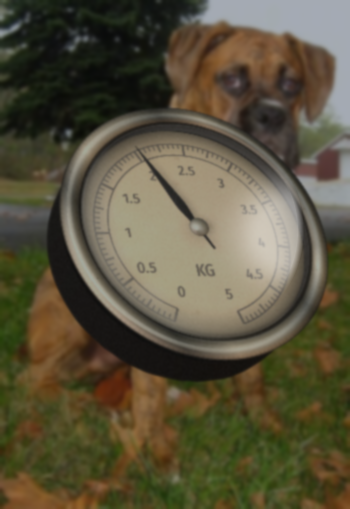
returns 2 (kg)
